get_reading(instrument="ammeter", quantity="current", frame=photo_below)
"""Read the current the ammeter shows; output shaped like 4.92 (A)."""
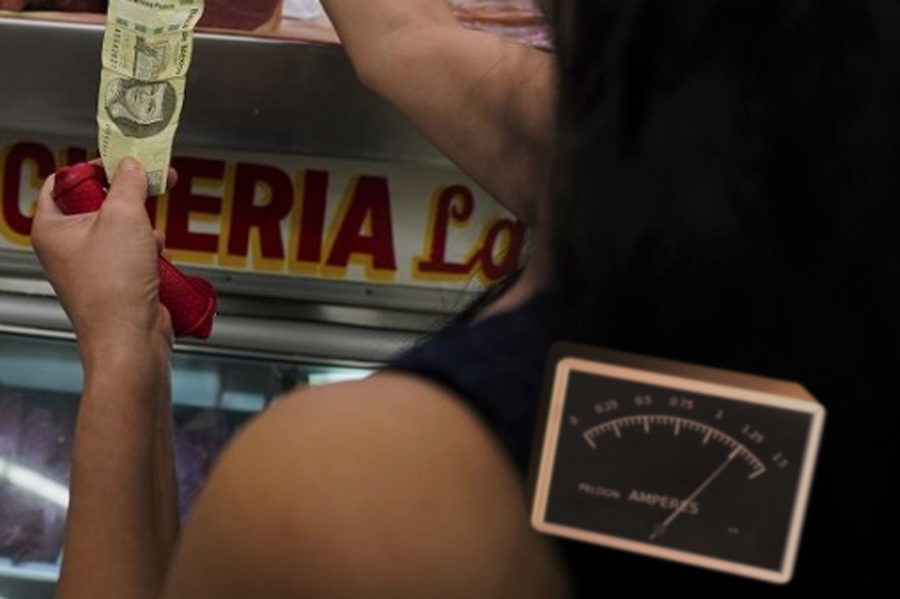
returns 1.25 (A)
